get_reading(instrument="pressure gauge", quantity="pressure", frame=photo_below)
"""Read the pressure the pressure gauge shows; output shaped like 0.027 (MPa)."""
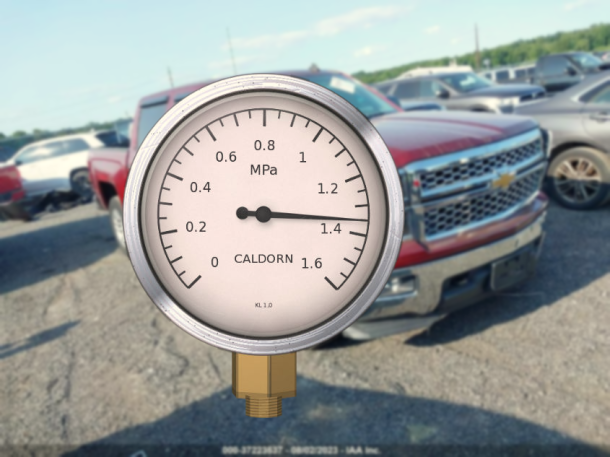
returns 1.35 (MPa)
